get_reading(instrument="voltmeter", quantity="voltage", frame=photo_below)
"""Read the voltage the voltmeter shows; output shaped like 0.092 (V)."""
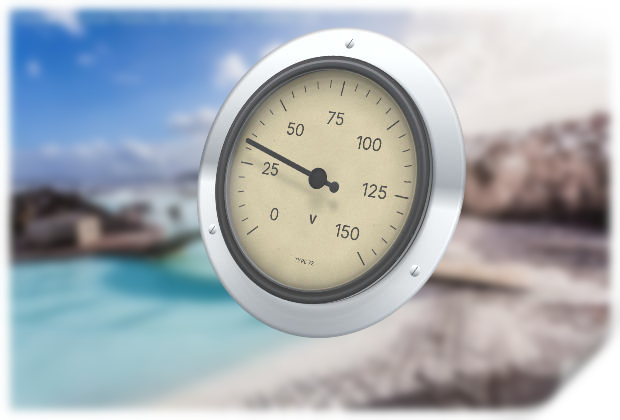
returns 32.5 (V)
